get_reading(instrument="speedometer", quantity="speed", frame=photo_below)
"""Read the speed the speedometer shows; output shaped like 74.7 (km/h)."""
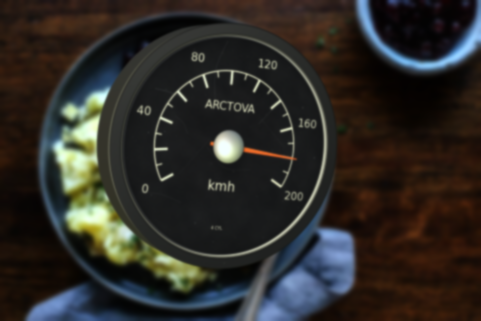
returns 180 (km/h)
